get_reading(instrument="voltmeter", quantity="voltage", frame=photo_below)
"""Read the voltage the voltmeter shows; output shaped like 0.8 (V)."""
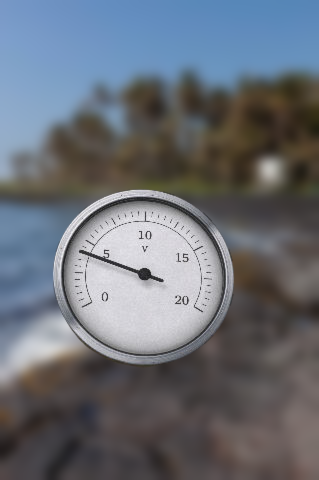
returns 4 (V)
